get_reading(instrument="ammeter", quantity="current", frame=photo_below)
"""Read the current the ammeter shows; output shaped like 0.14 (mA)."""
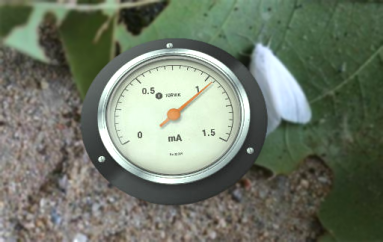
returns 1.05 (mA)
